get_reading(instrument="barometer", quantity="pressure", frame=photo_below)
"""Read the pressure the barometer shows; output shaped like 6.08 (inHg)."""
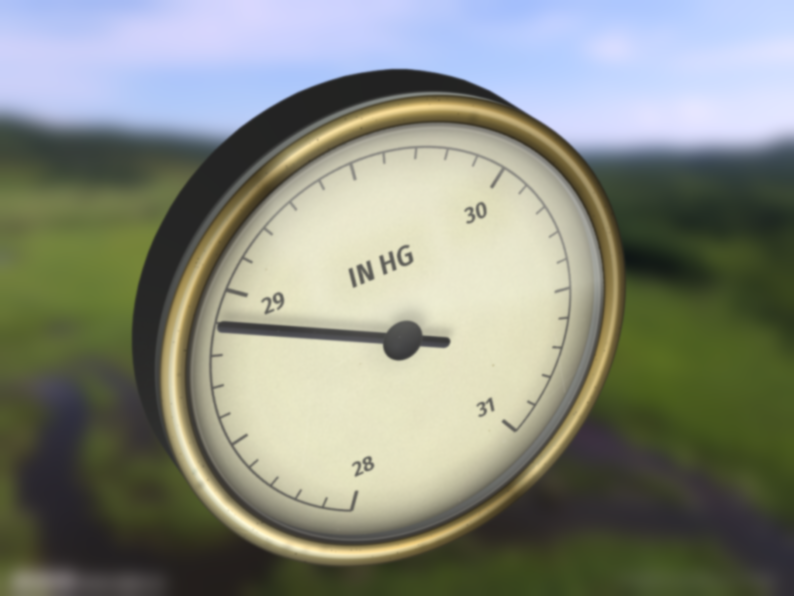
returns 28.9 (inHg)
